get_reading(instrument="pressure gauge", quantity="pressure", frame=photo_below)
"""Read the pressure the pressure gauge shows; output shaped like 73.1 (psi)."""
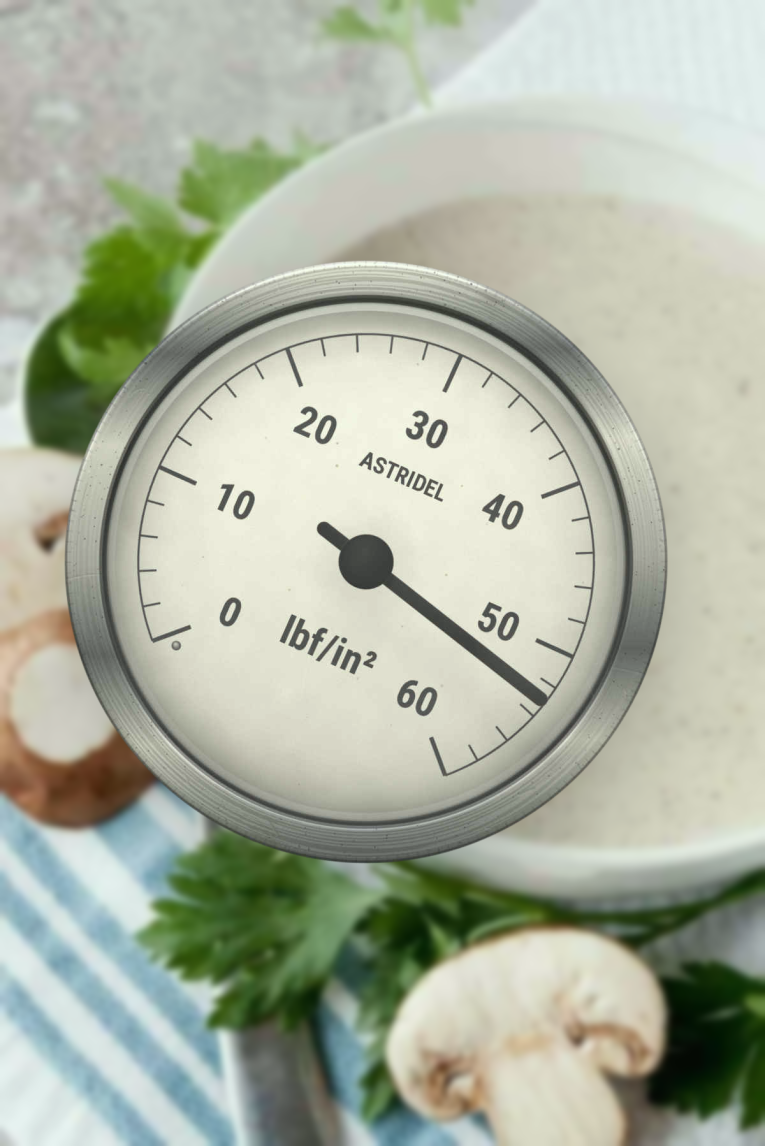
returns 53 (psi)
